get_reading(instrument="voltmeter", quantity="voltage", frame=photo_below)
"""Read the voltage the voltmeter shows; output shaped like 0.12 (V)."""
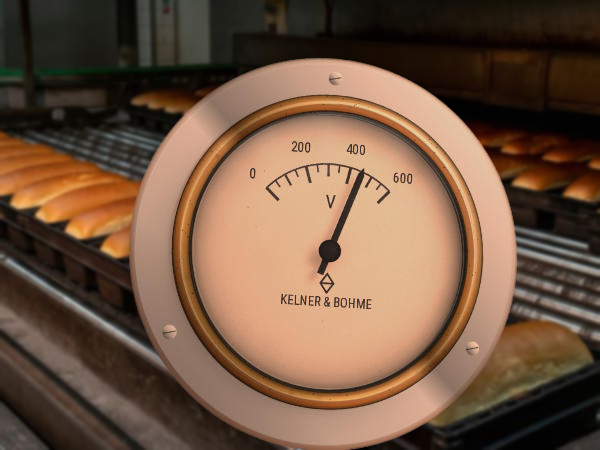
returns 450 (V)
